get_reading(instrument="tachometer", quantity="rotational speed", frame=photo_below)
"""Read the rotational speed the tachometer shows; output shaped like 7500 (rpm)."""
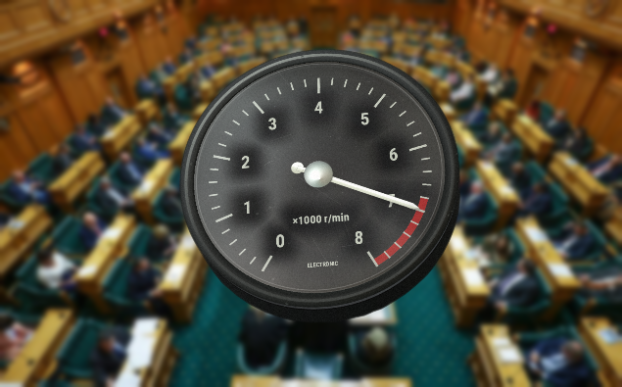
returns 7000 (rpm)
